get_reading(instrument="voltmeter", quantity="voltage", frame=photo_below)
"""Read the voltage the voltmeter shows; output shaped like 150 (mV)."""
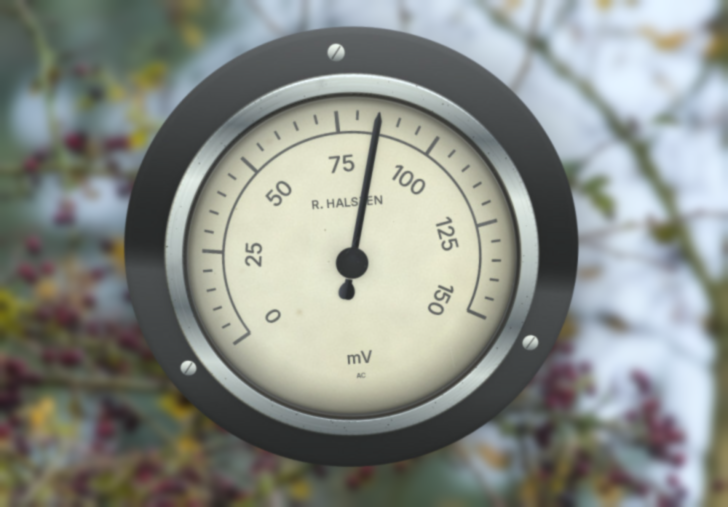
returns 85 (mV)
